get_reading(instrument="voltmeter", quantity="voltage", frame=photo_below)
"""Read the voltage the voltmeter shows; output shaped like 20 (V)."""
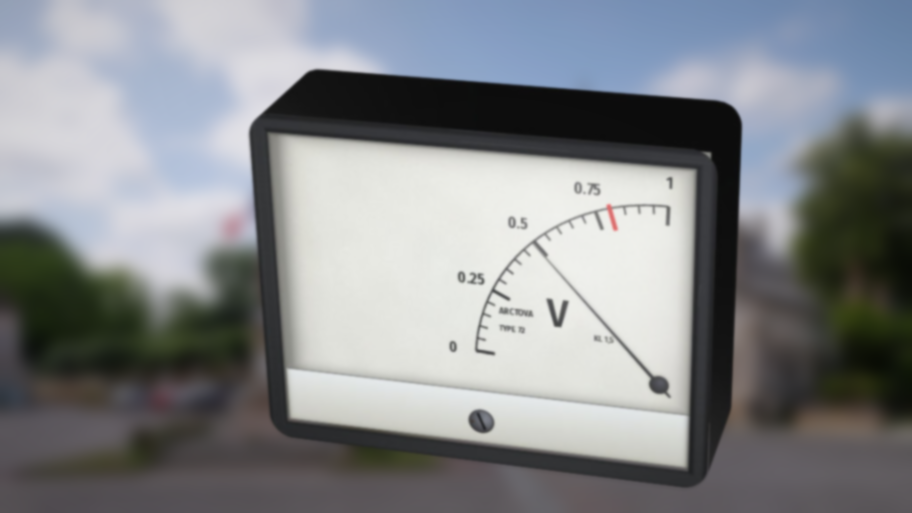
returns 0.5 (V)
